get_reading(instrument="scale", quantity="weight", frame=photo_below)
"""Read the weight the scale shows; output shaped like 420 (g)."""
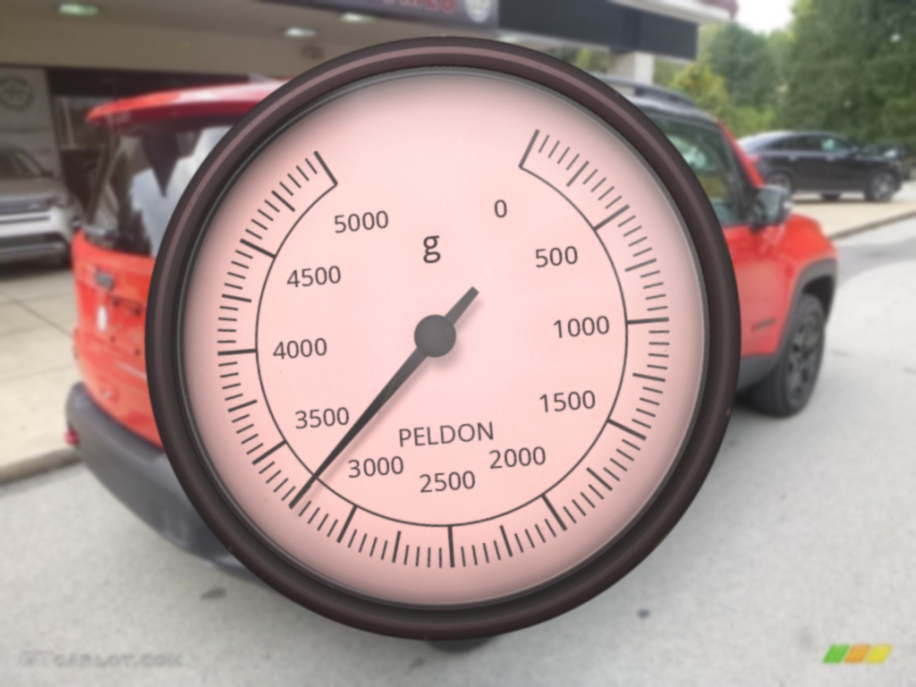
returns 3250 (g)
